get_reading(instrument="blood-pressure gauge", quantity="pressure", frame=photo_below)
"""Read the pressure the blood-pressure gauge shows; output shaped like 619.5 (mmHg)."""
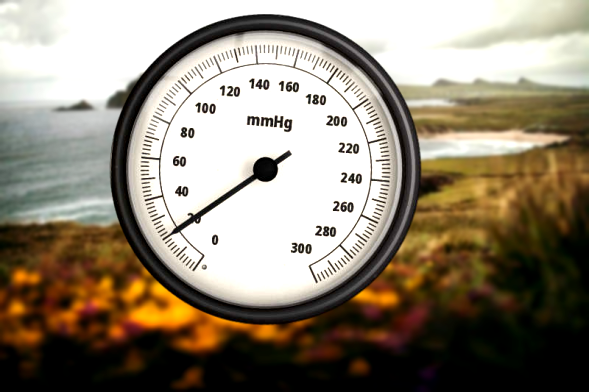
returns 20 (mmHg)
